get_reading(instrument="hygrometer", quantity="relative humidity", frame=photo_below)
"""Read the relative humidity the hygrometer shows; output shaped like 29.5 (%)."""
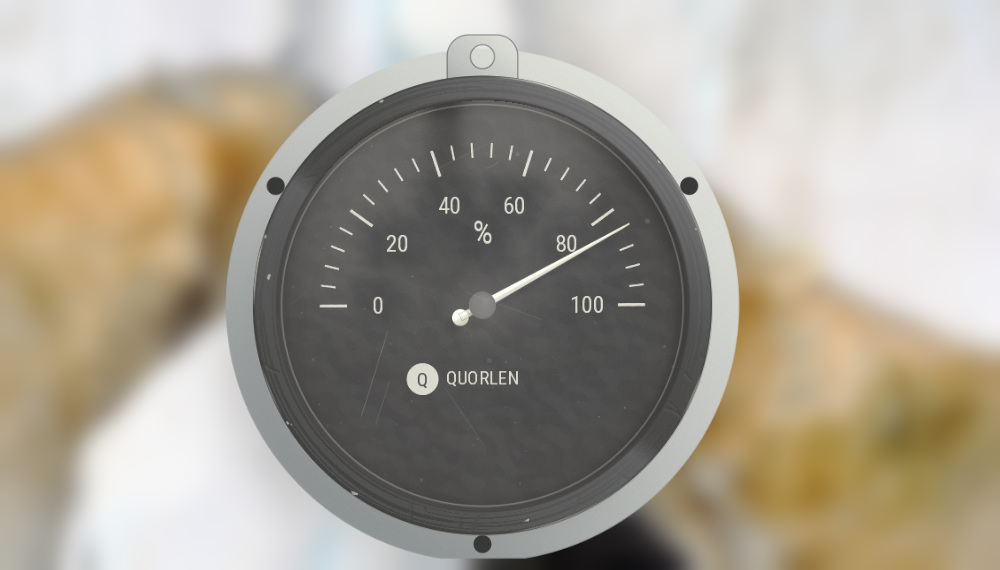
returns 84 (%)
